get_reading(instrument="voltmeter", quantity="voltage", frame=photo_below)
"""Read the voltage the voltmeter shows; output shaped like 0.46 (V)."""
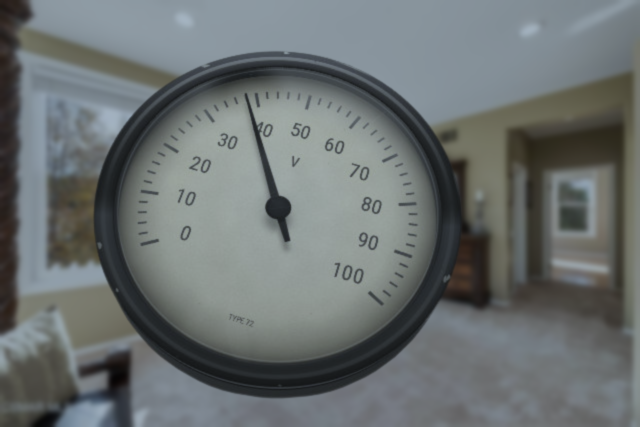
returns 38 (V)
